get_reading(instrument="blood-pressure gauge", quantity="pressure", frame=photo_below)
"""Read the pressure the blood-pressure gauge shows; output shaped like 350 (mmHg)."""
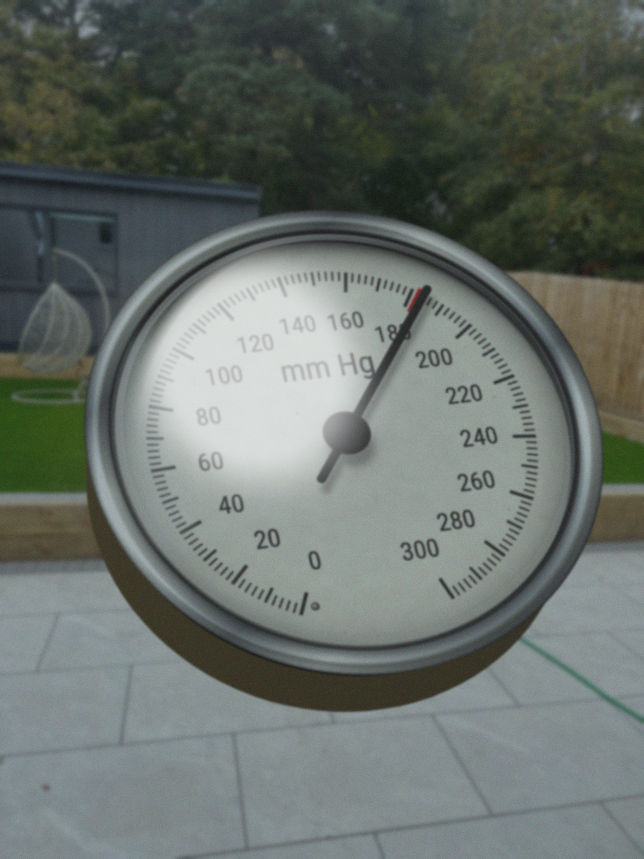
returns 184 (mmHg)
